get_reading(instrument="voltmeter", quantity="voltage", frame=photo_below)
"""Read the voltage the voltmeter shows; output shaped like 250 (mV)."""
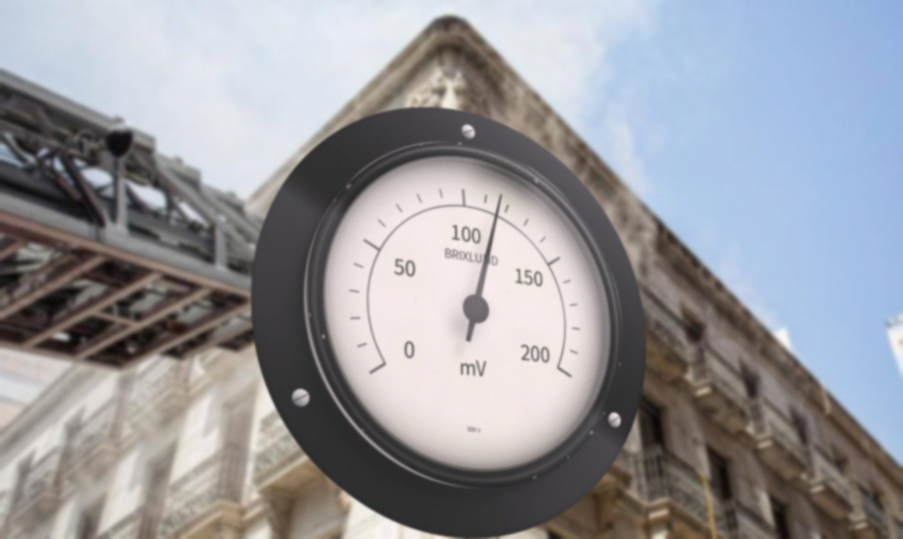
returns 115 (mV)
